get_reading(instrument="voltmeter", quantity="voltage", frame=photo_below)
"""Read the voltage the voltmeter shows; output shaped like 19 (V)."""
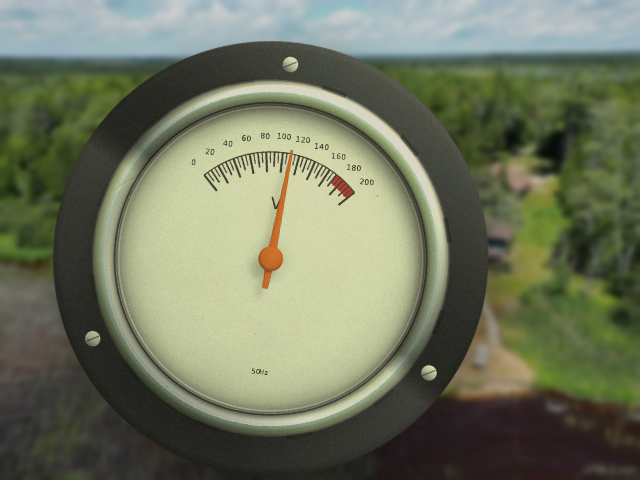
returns 110 (V)
